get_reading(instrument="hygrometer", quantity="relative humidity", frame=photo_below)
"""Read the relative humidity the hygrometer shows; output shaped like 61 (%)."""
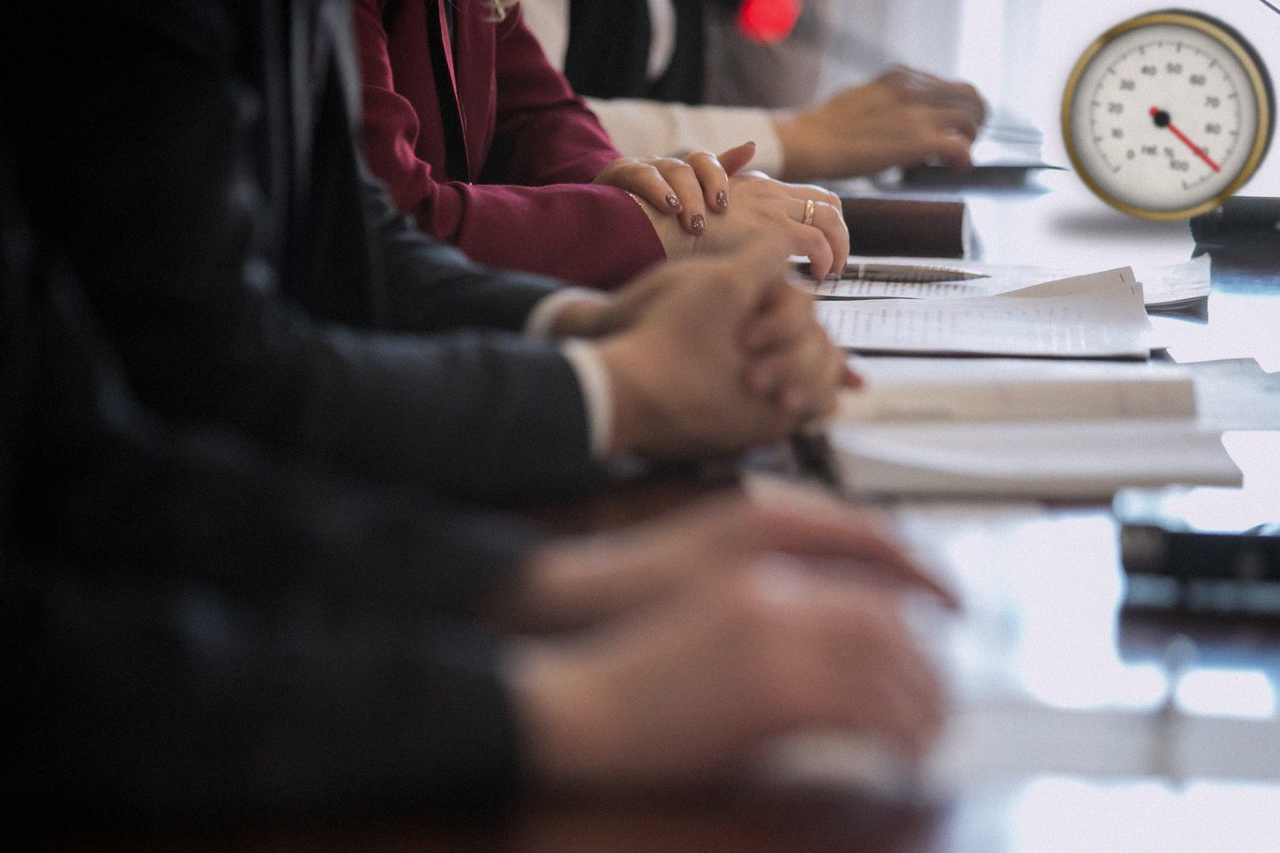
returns 90 (%)
